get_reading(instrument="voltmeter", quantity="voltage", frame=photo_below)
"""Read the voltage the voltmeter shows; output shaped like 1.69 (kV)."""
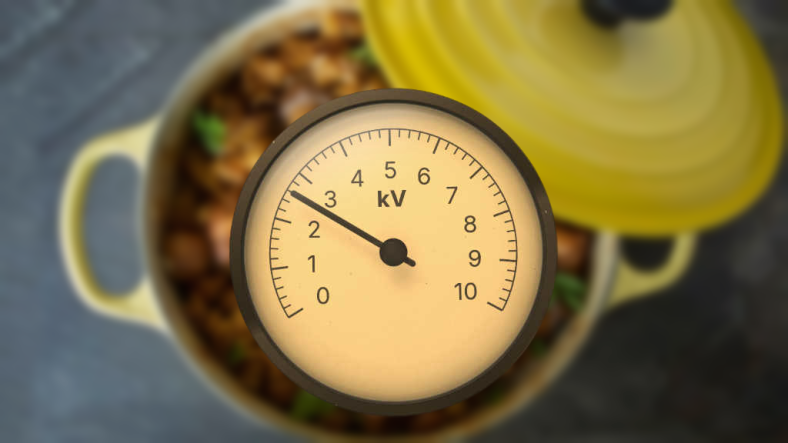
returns 2.6 (kV)
